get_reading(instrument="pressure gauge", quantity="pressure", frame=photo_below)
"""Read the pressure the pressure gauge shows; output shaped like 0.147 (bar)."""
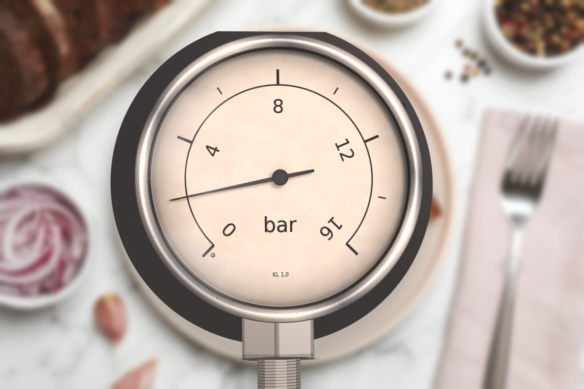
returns 2 (bar)
